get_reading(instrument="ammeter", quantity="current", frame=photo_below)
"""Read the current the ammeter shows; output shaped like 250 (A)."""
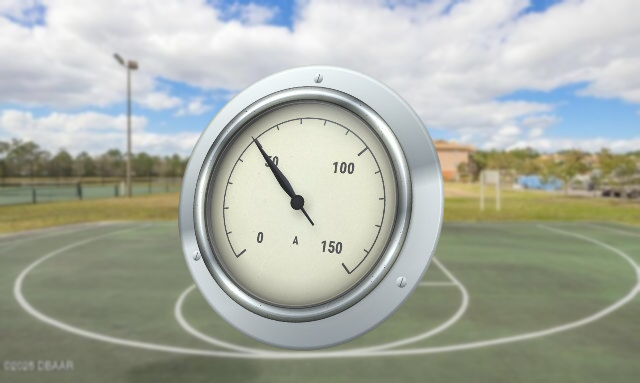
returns 50 (A)
